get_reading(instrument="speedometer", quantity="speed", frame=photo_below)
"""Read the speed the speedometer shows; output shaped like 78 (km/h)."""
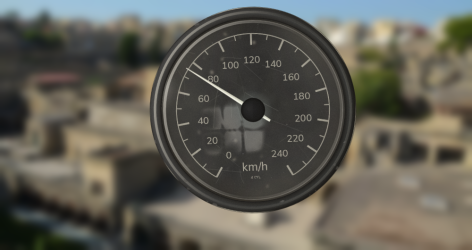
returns 75 (km/h)
